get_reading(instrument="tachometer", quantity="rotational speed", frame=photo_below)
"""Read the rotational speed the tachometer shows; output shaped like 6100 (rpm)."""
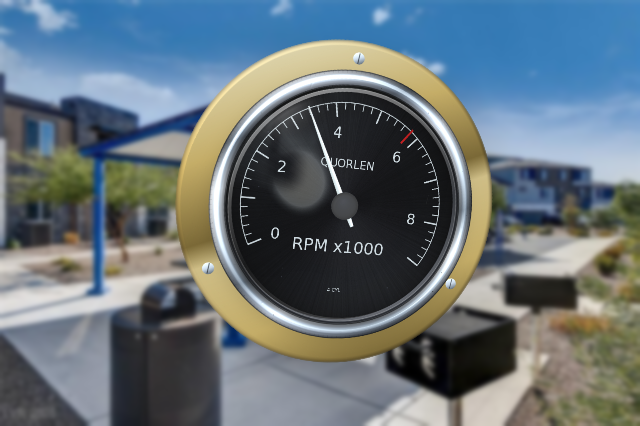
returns 3400 (rpm)
